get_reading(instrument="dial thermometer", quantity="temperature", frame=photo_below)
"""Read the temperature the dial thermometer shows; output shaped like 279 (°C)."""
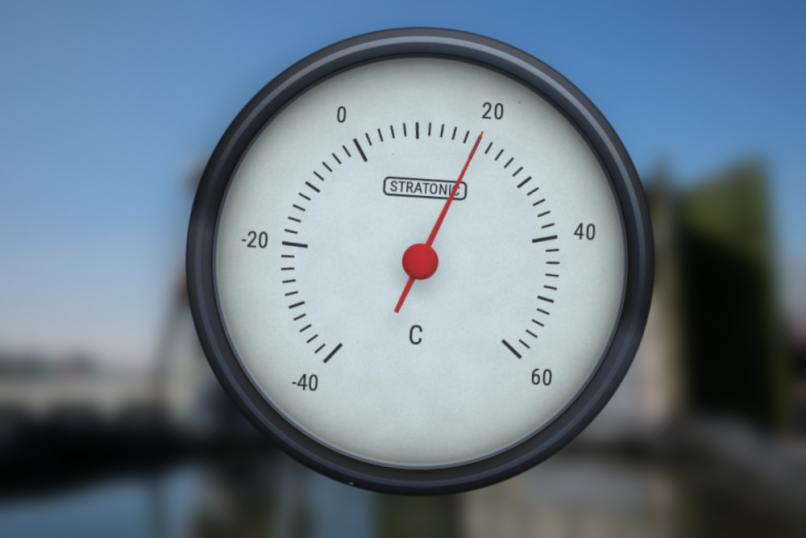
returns 20 (°C)
